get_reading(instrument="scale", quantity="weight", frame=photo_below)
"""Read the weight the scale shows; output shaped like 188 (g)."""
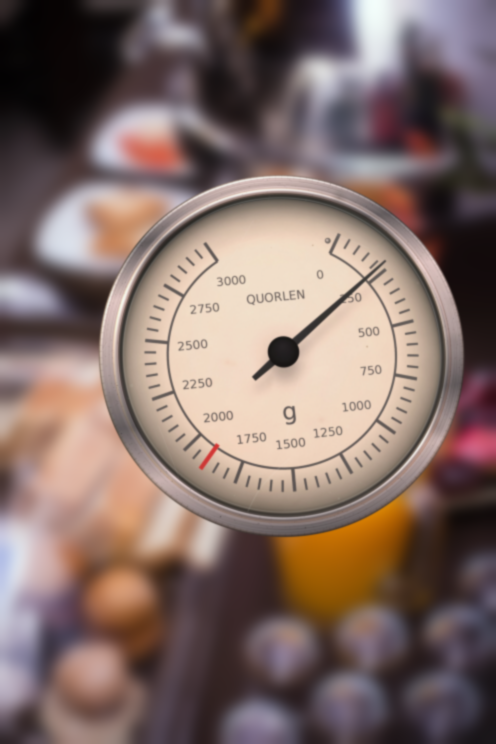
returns 225 (g)
